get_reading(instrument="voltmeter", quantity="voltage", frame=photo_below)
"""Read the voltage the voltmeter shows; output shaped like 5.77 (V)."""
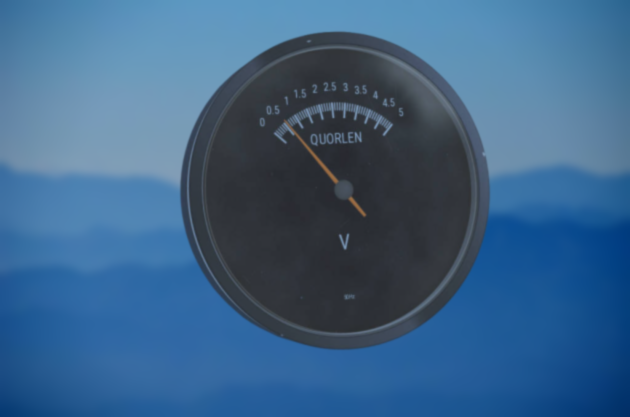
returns 0.5 (V)
